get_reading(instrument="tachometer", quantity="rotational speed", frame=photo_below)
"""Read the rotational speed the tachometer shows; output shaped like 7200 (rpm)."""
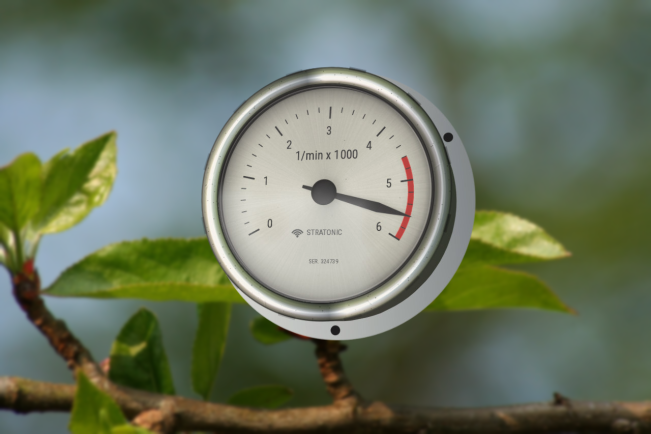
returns 5600 (rpm)
